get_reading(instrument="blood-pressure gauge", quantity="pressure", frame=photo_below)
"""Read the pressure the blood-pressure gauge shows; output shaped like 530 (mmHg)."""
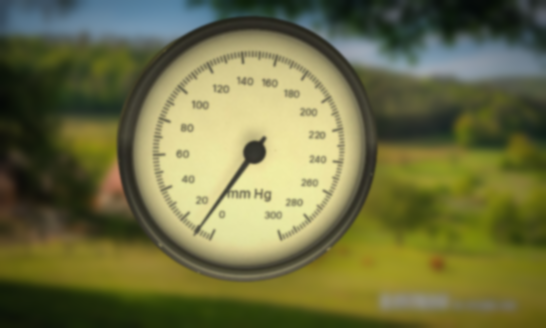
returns 10 (mmHg)
